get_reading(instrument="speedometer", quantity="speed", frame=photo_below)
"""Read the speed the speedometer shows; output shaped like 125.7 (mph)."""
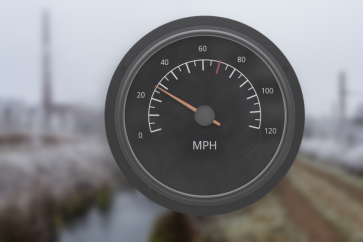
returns 27.5 (mph)
